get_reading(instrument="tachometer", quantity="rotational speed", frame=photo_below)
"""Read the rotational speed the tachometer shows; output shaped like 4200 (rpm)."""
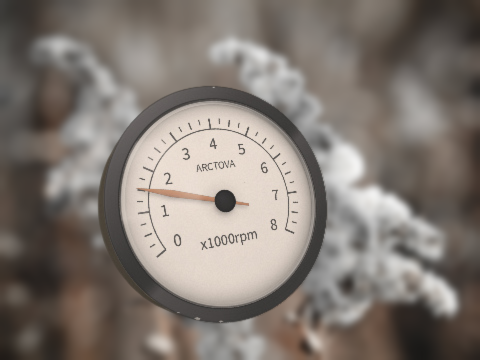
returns 1500 (rpm)
